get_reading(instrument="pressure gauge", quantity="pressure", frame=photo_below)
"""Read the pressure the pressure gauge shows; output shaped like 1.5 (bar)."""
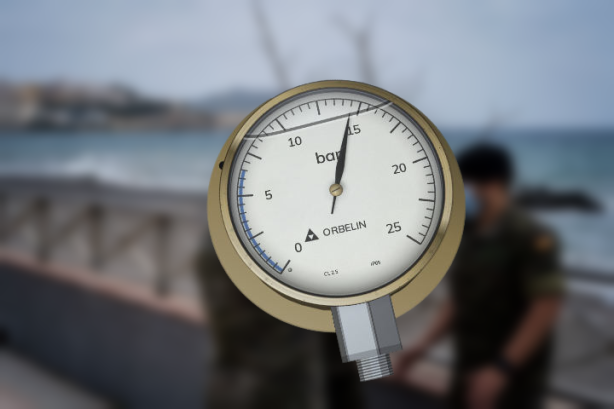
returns 14.5 (bar)
